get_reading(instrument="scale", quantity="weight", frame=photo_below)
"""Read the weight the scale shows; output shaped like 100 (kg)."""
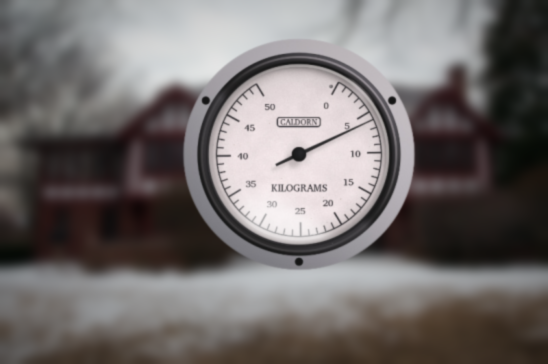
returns 6 (kg)
